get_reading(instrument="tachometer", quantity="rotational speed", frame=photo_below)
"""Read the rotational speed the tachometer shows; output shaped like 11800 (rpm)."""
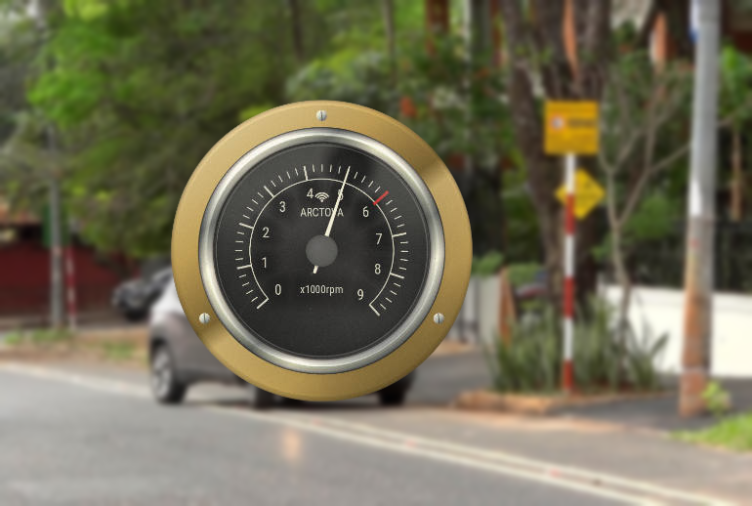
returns 5000 (rpm)
